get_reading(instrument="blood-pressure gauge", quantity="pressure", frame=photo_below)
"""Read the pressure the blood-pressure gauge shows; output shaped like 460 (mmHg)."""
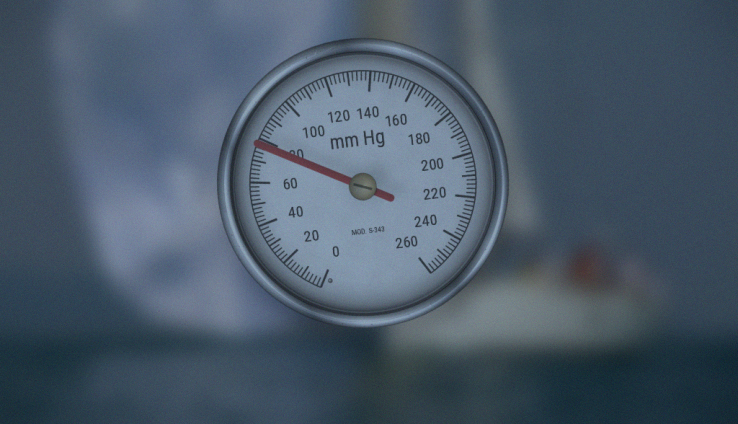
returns 78 (mmHg)
